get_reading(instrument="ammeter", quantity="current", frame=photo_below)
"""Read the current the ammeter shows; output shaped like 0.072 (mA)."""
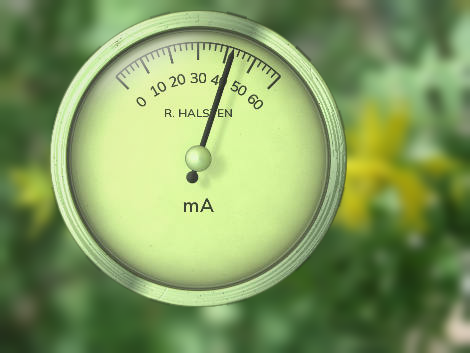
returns 42 (mA)
